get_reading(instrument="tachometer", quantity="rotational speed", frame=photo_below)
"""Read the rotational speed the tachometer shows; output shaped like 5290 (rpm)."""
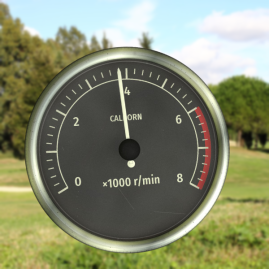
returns 3800 (rpm)
